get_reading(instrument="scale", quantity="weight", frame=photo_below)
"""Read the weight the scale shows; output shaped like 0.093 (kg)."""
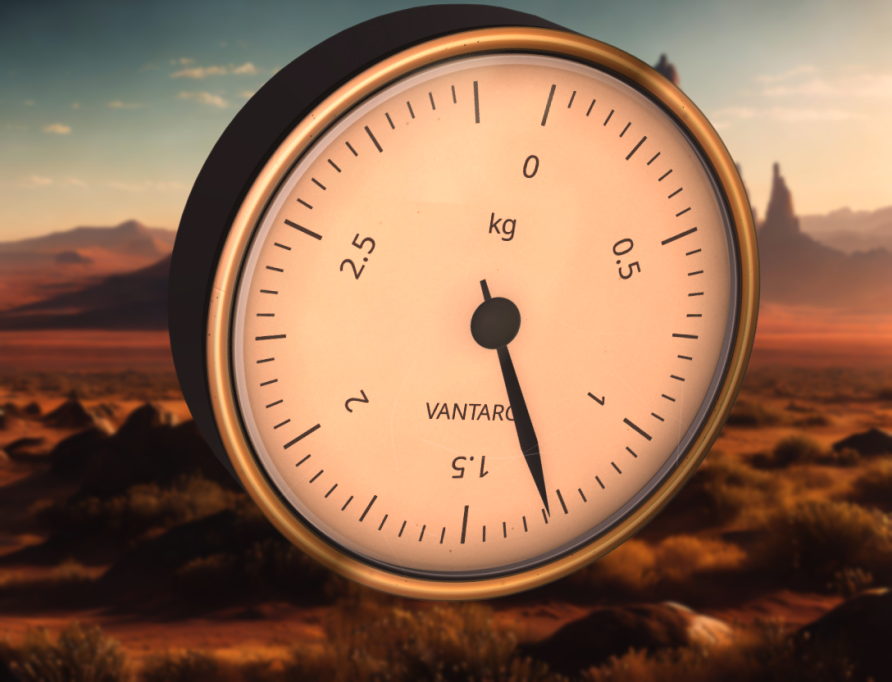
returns 1.3 (kg)
